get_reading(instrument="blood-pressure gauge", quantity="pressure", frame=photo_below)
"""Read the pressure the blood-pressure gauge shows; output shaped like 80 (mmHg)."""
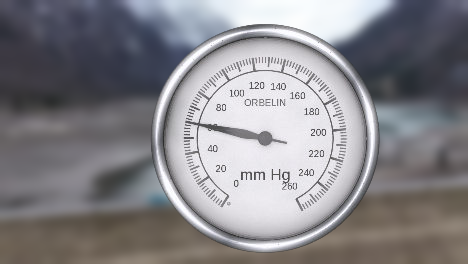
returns 60 (mmHg)
